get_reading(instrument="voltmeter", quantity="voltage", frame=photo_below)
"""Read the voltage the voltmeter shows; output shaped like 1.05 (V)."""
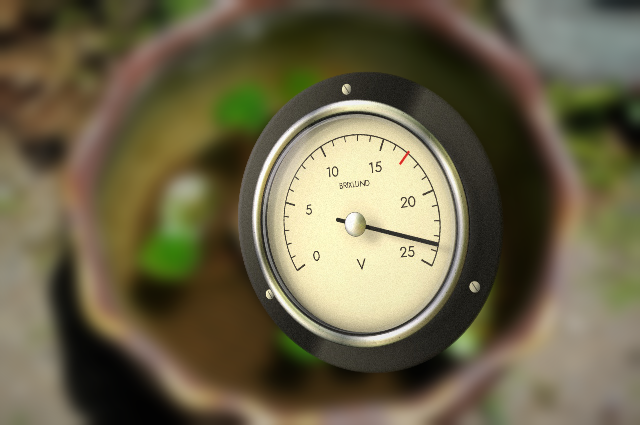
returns 23.5 (V)
